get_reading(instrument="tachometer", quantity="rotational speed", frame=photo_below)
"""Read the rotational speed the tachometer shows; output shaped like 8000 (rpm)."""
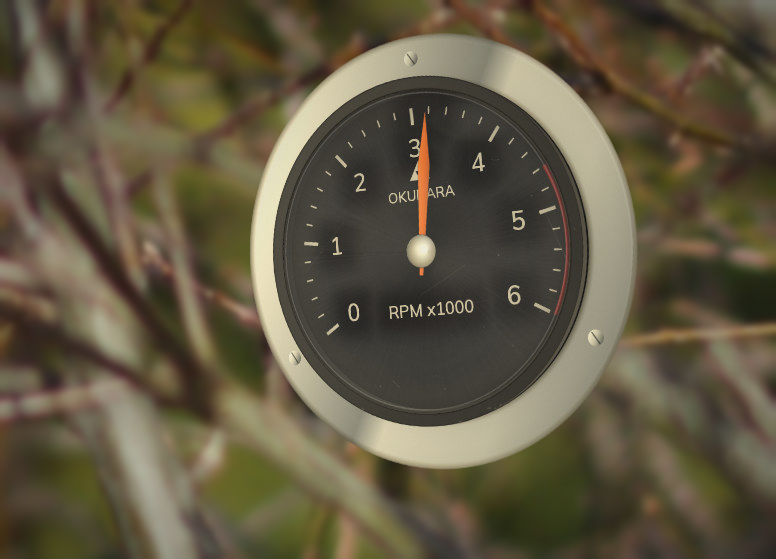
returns 3200 (rpm)
